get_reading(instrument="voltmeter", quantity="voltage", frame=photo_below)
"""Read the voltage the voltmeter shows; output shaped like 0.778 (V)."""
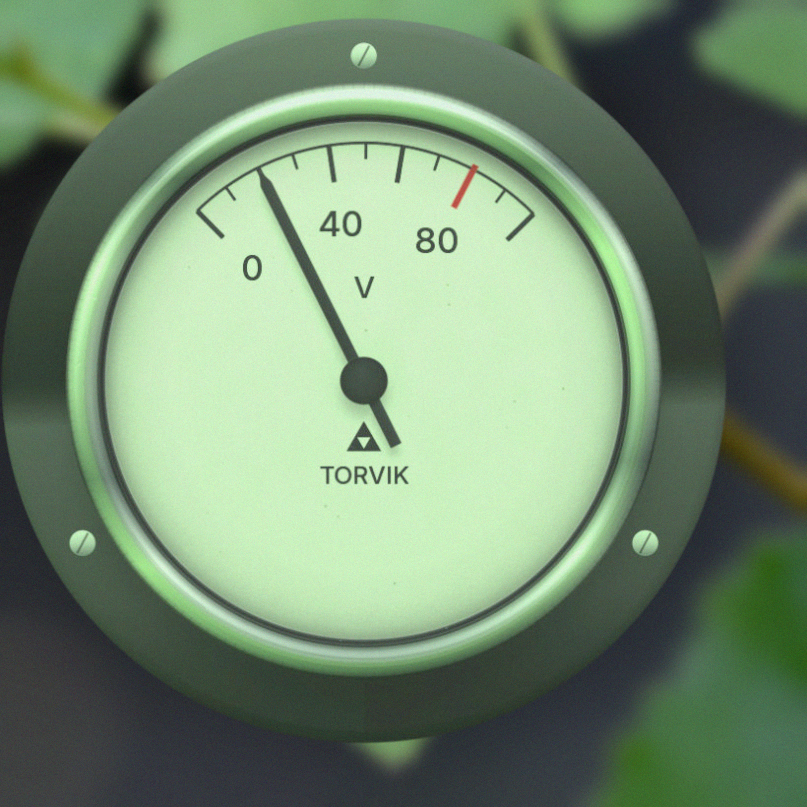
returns 20 (V)
